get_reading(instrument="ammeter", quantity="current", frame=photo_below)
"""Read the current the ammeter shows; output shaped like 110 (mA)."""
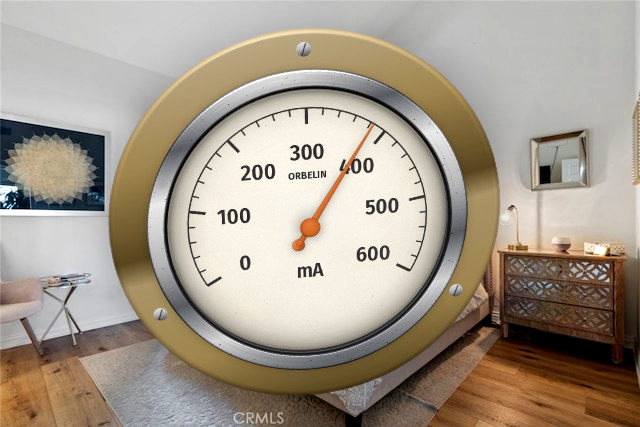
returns 380 (mA)
